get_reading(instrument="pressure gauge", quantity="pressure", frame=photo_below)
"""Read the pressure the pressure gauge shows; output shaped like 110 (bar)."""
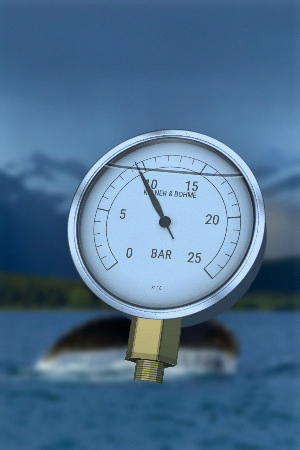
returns 9.5 (bar)
